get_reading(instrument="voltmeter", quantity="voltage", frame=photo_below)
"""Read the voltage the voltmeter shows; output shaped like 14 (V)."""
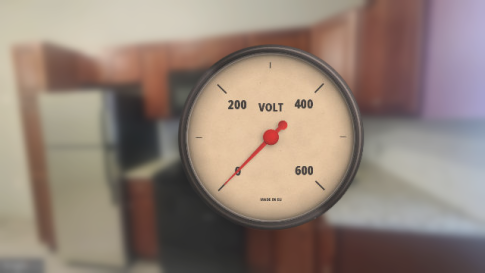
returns 0 (V)
